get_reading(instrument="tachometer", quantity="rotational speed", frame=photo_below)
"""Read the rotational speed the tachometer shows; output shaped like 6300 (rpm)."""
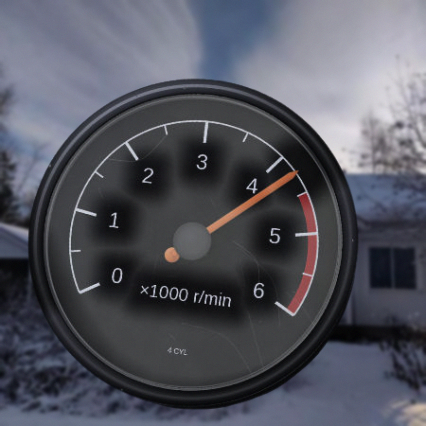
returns 4250 (rpm)
